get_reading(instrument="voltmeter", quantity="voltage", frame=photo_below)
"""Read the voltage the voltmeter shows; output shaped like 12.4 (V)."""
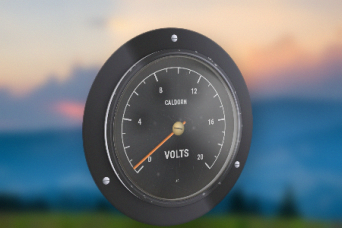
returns 0.5 (V)
